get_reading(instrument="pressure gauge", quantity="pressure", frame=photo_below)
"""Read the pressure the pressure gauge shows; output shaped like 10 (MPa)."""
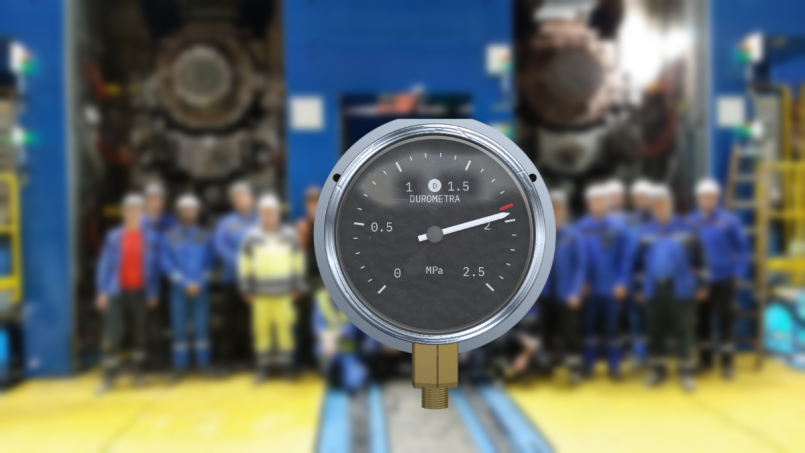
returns 1.95 (MPa)
